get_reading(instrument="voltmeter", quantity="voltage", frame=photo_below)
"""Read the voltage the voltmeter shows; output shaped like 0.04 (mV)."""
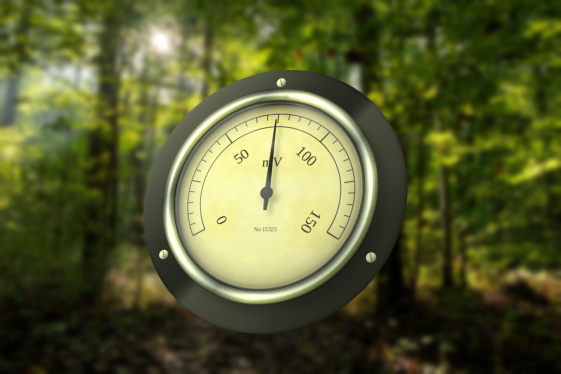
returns 75 (mV)
